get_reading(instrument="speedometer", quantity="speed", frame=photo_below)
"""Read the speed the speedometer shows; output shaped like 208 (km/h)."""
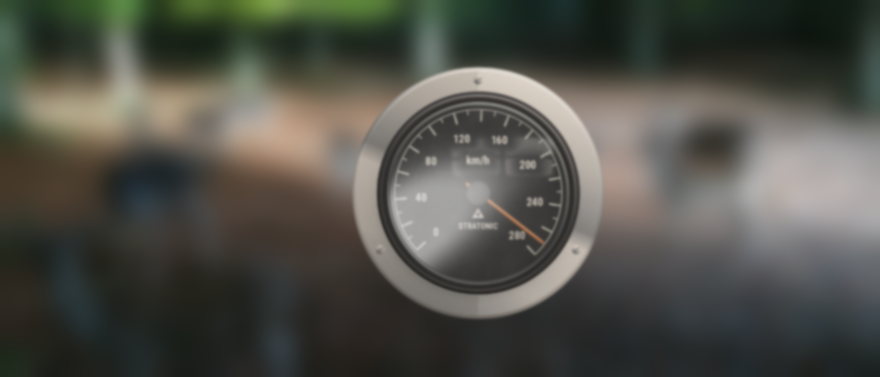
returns 270 (km/h)
